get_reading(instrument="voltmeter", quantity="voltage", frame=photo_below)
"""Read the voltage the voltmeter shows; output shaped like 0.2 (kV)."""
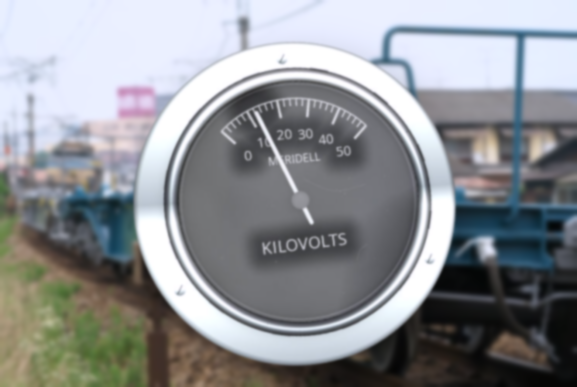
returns 12 (kV)
